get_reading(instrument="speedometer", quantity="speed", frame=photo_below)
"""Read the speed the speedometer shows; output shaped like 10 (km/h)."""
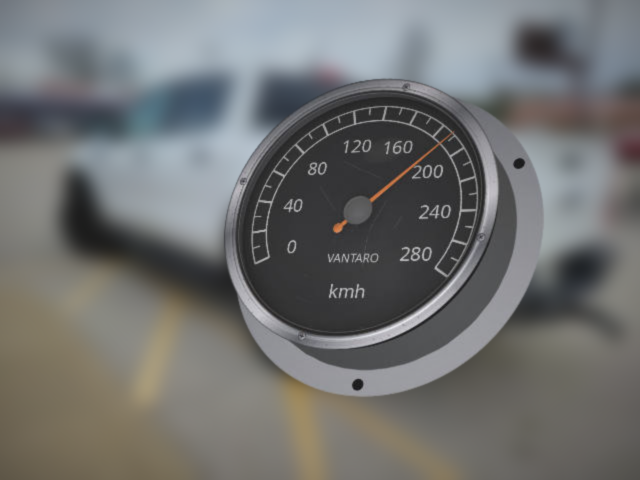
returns 190 (km/h)
